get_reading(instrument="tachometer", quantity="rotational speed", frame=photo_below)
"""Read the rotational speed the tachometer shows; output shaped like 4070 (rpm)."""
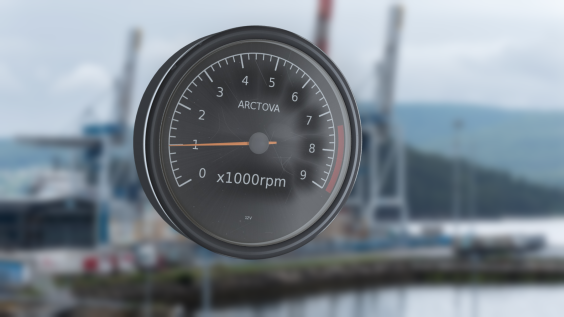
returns 1000 (rpm)
